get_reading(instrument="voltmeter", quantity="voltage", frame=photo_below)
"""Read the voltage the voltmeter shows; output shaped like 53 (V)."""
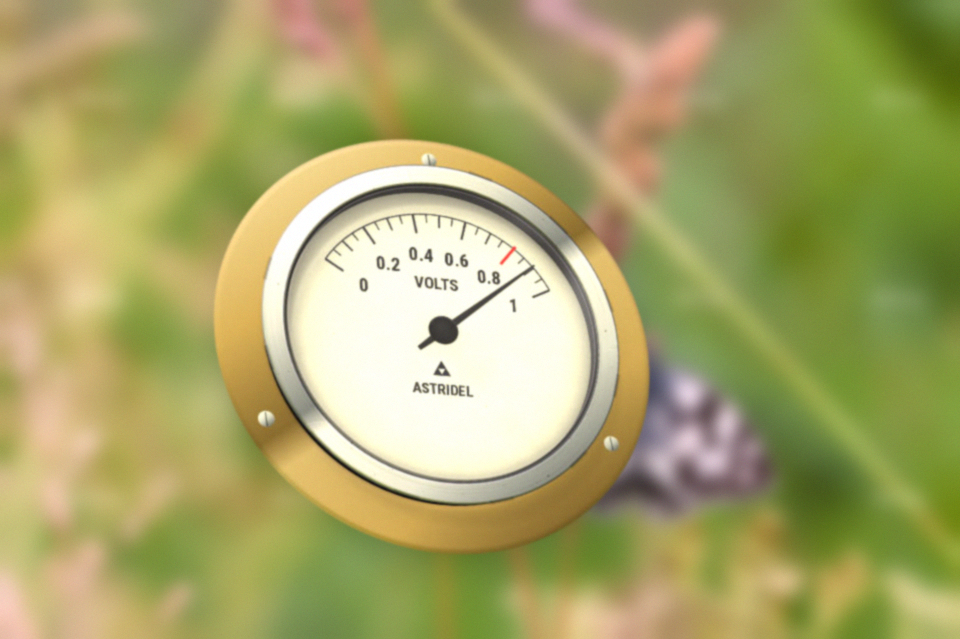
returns 0.9 (V)
